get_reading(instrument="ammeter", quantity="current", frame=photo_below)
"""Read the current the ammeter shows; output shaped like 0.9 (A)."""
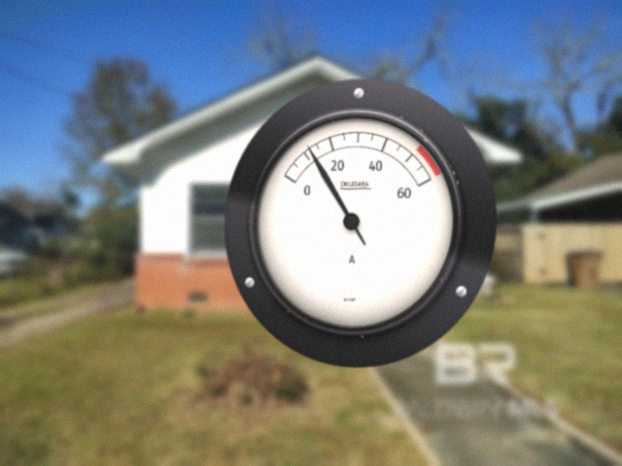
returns 12.5 (A)
